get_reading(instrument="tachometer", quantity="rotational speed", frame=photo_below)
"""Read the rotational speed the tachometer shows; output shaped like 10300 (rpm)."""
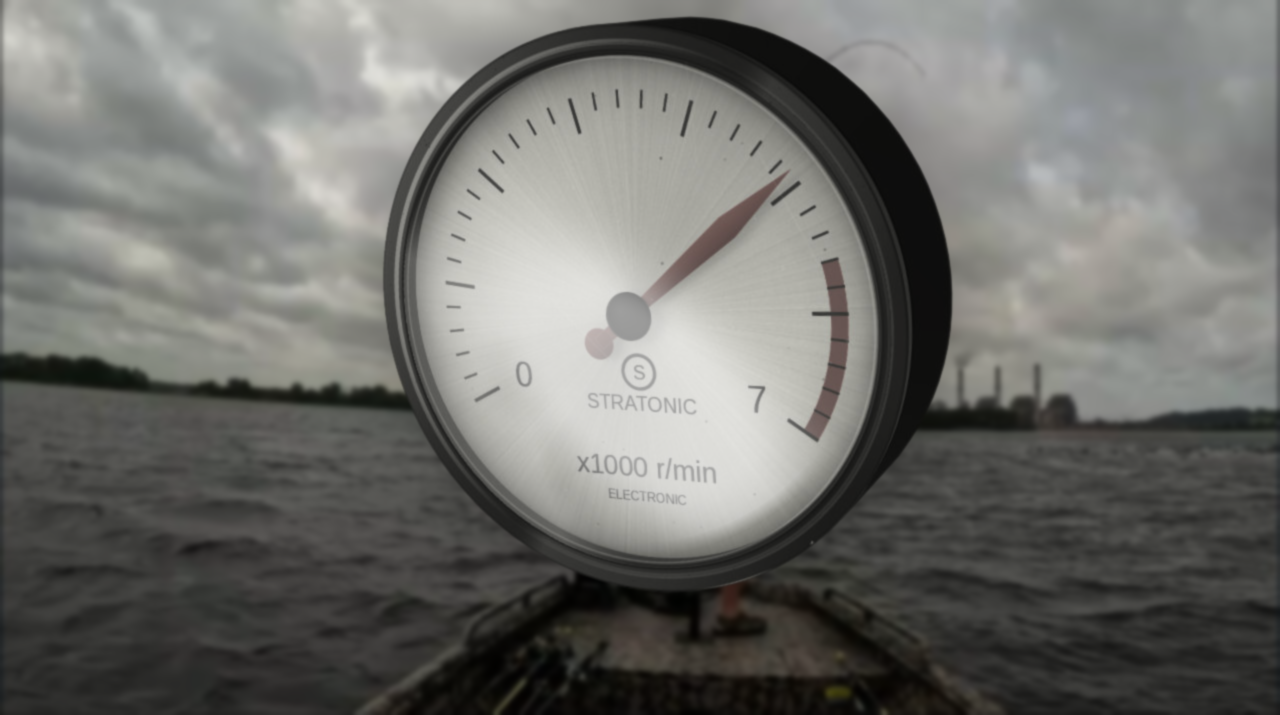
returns 4900 (rpm)
